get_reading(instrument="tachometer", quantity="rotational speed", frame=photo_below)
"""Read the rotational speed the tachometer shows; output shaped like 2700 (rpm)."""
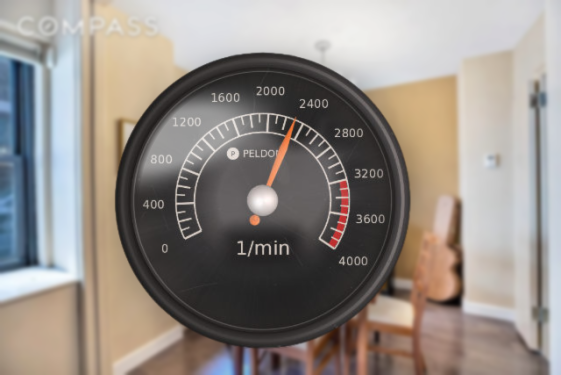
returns 2300 (rpm)
